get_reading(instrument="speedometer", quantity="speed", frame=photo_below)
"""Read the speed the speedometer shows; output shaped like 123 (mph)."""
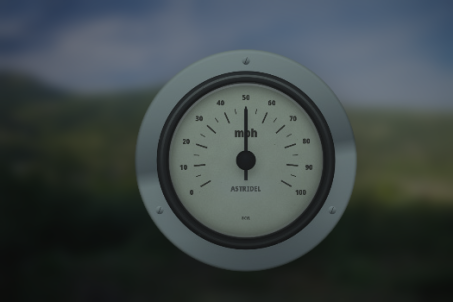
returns 50 (mph)
